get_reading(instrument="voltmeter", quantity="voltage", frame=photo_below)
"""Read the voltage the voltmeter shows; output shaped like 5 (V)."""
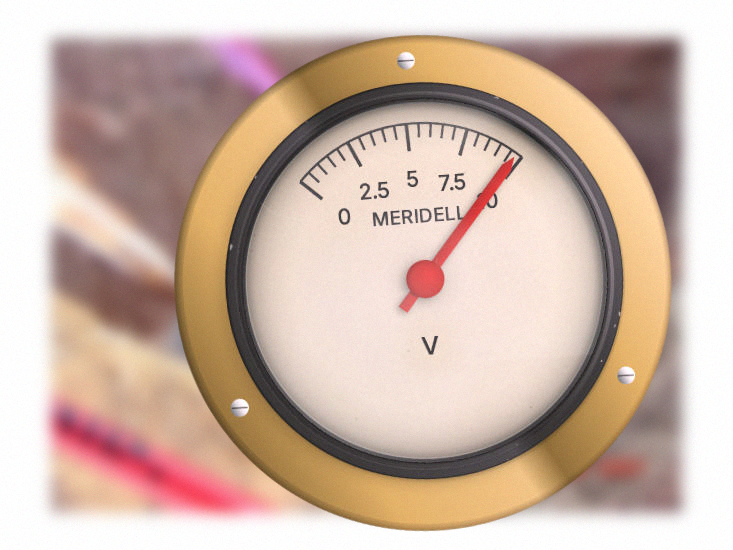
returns 9.75 (V)
